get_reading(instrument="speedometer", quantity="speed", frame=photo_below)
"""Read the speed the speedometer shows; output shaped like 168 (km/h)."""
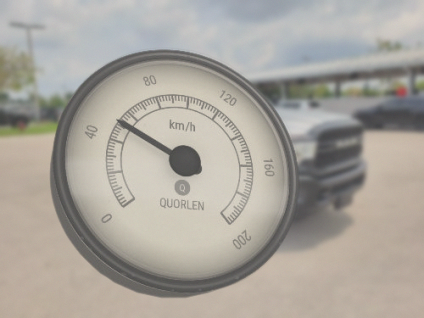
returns 50 (km/h)
